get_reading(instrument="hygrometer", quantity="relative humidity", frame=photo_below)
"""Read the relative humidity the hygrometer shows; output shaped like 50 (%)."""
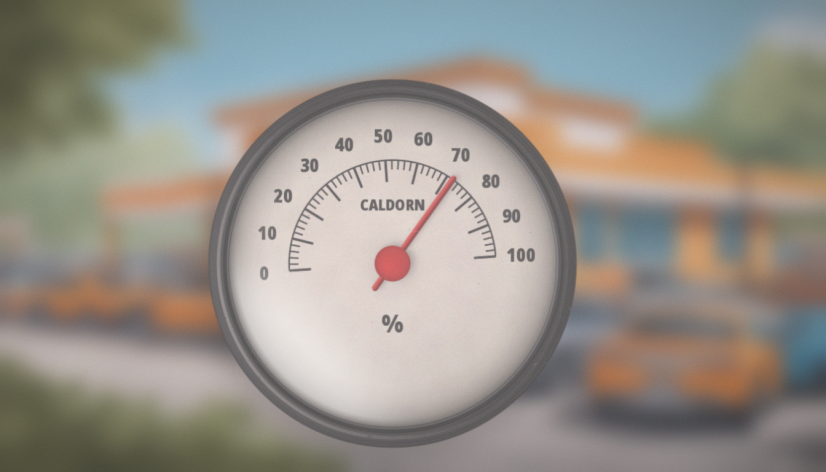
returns 72 (%)
